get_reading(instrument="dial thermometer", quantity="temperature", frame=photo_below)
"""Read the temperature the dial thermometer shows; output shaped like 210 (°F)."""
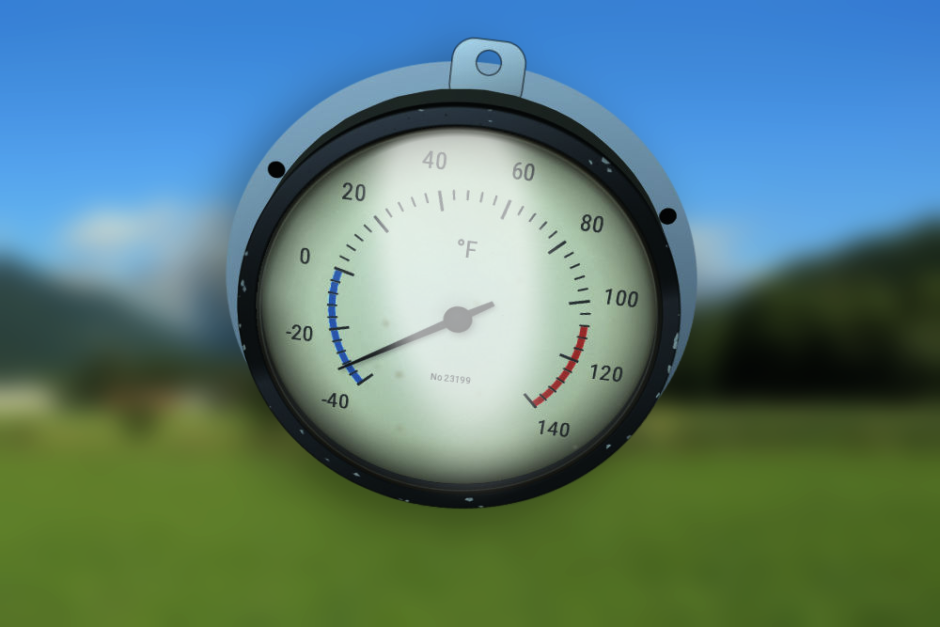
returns -32 (°F)
